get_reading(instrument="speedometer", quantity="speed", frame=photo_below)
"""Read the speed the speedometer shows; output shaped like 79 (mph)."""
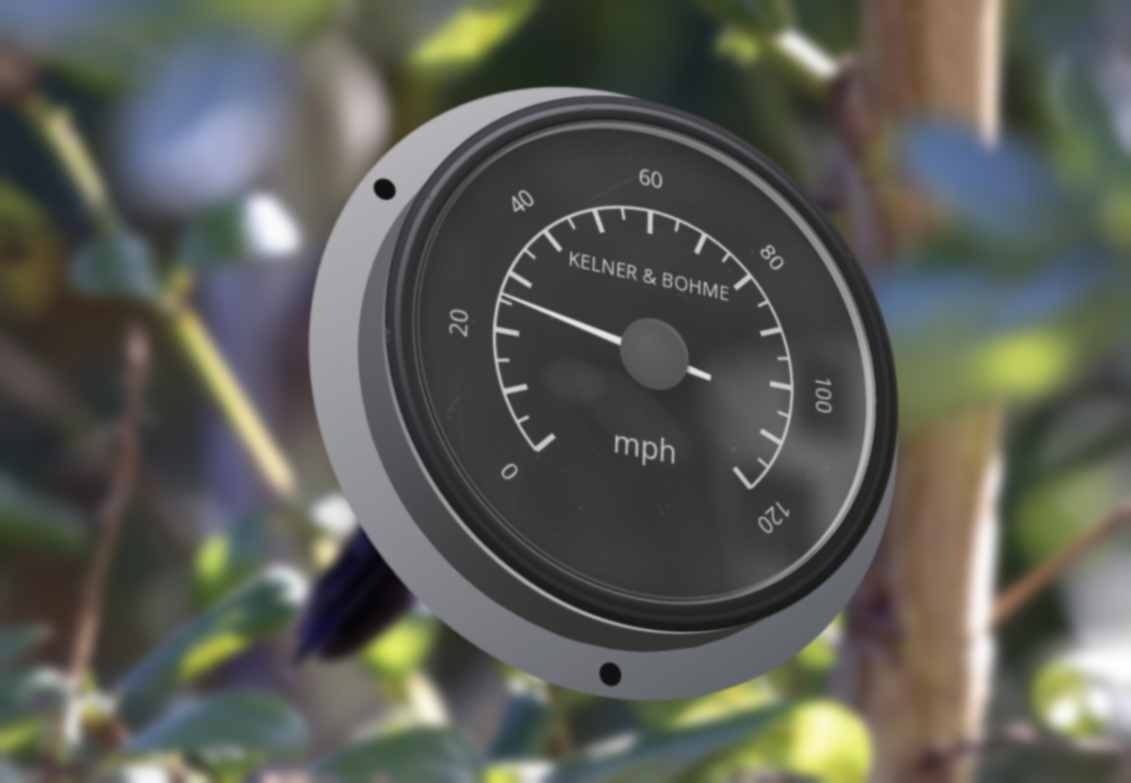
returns 25 (mph)
